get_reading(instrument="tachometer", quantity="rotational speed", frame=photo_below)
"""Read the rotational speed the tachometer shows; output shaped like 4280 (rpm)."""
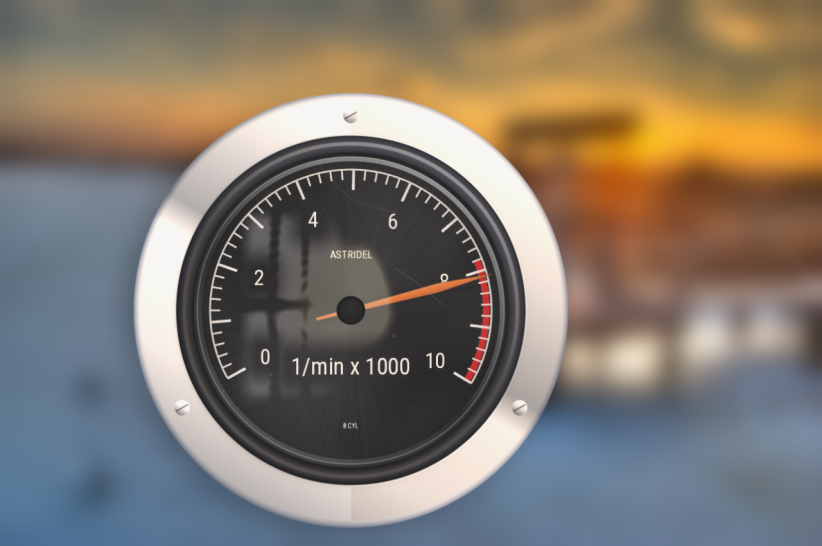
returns 8100 (rpm)
